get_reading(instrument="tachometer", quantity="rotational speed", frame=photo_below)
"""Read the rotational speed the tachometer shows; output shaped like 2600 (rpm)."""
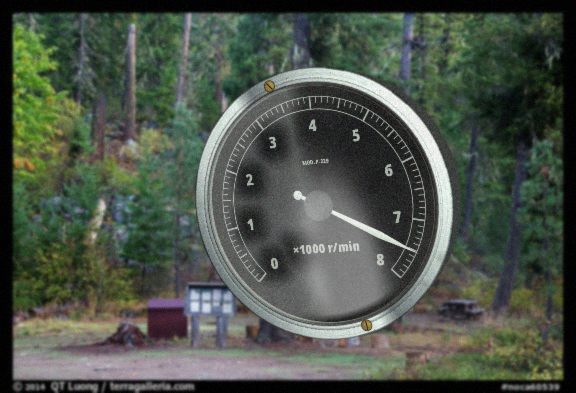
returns 7500 (rpm)
